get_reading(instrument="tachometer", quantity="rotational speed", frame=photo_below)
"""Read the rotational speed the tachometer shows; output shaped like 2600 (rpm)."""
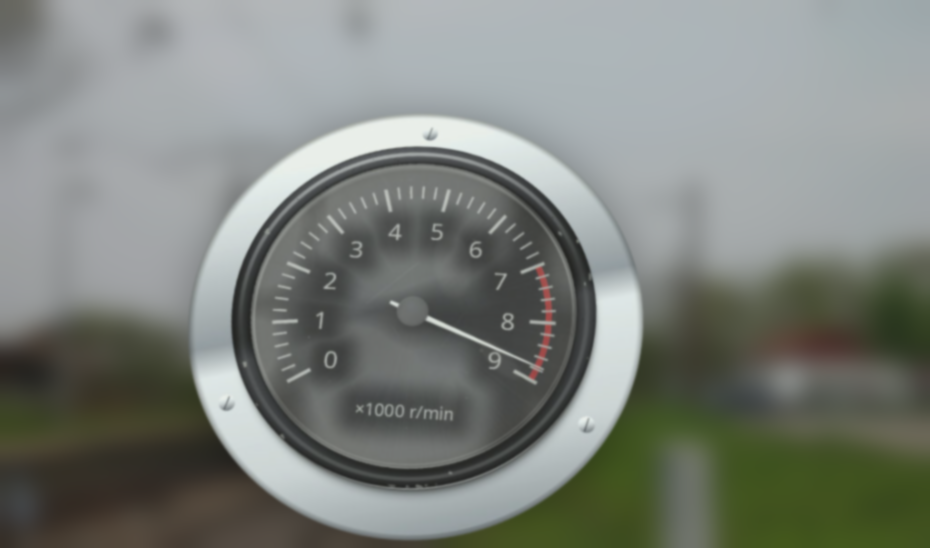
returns 8800 (rpm)
